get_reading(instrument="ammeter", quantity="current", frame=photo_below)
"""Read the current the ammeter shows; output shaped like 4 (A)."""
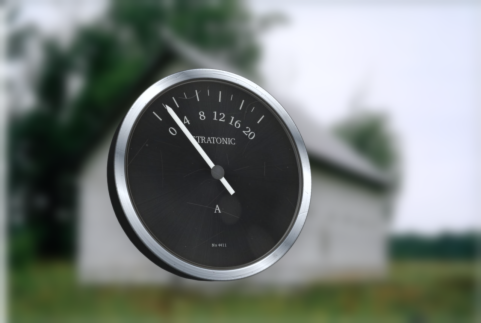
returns 2 (A)
